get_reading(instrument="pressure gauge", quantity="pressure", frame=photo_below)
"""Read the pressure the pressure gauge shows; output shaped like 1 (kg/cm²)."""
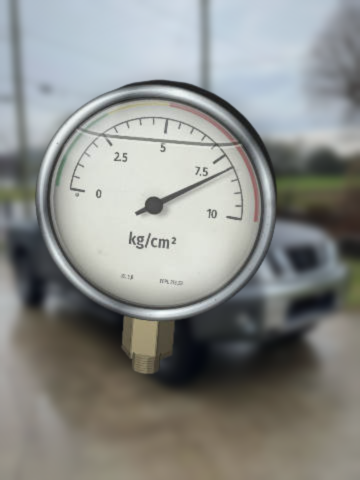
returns 8 (kg/cm²)
